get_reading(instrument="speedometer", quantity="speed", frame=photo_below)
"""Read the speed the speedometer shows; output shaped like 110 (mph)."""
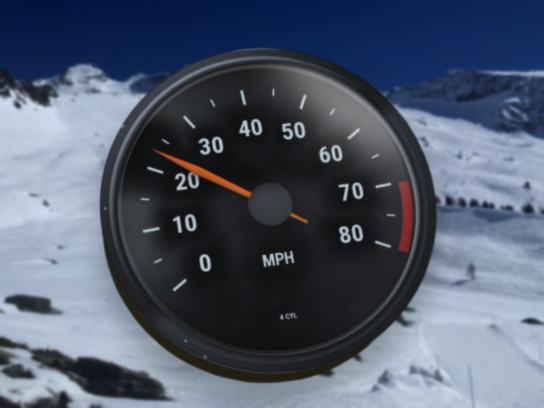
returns 22.5 (mph)
